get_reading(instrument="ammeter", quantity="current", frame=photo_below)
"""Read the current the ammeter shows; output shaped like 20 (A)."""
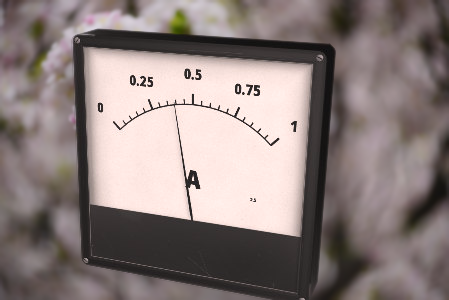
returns 0.4 (A)
